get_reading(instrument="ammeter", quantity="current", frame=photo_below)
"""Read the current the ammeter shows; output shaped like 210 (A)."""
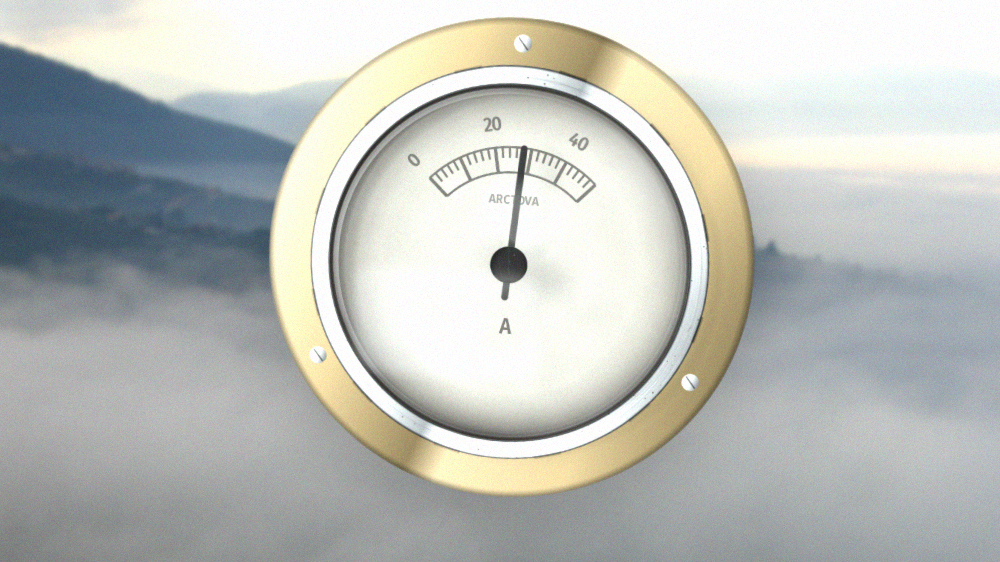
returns 28 (A)
